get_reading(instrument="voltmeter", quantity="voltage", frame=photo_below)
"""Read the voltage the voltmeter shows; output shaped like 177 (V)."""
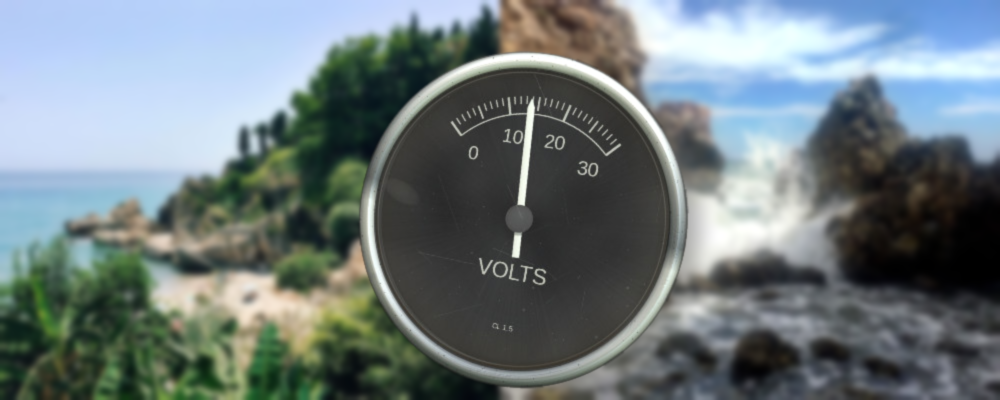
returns 14 (V)
